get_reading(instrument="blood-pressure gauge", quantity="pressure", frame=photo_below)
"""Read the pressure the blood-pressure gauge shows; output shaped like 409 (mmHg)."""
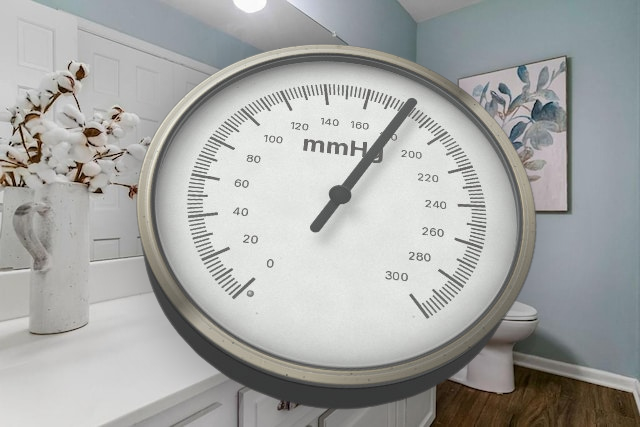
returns 180 (mmHg)
